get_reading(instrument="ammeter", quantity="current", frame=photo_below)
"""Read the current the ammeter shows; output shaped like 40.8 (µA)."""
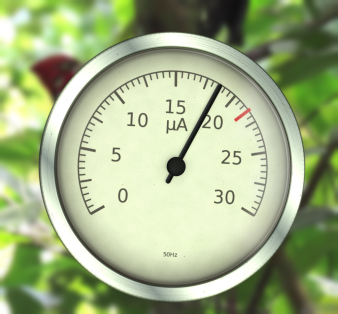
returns 18.5 (µA)
